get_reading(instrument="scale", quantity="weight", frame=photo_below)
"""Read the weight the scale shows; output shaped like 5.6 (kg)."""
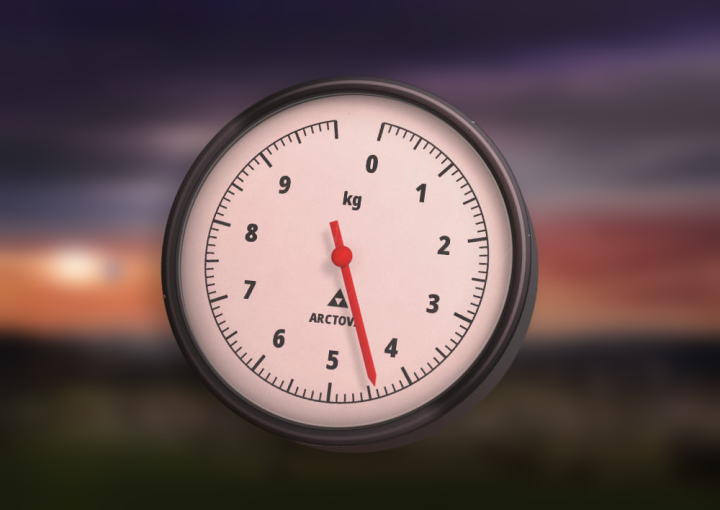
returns 4.4 (kg)
